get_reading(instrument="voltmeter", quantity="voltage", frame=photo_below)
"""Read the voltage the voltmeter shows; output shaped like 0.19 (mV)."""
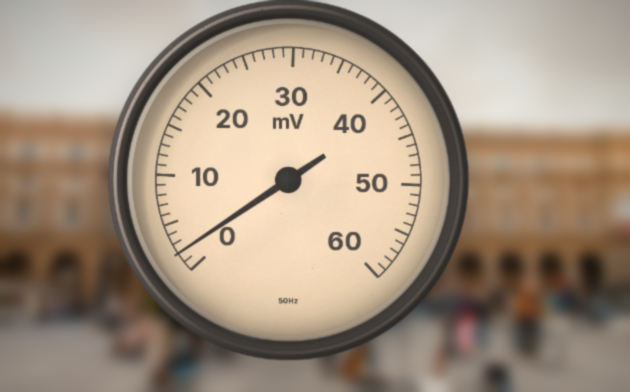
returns 2 (mV)
